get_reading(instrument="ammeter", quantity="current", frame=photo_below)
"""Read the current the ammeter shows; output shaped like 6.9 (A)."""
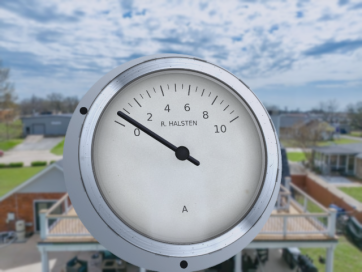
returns 0.5 (A)
